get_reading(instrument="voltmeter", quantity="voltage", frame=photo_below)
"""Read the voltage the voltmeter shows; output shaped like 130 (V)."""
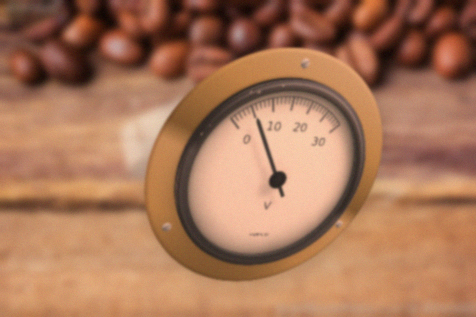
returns 5 (V)
